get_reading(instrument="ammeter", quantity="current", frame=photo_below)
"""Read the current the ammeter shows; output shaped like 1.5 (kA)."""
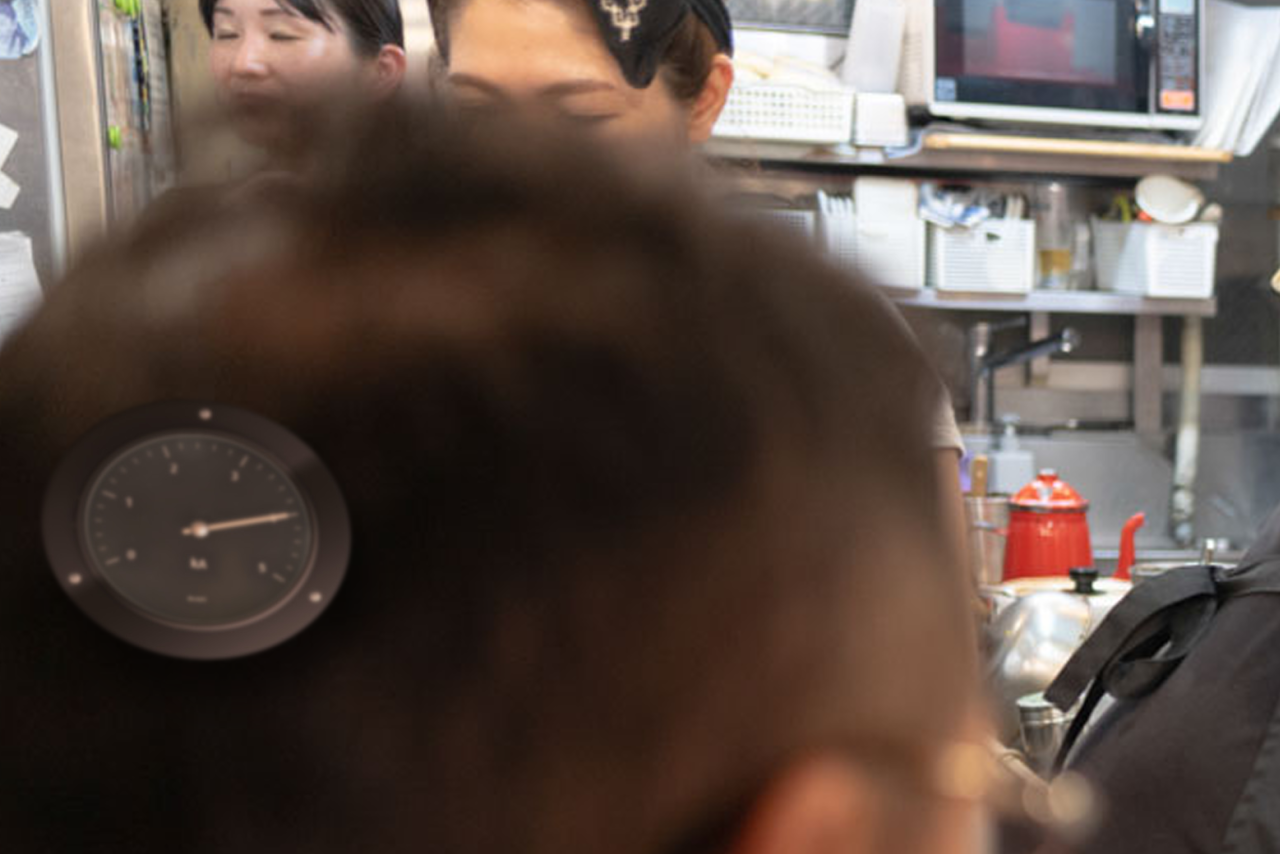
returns 4 (kA)
